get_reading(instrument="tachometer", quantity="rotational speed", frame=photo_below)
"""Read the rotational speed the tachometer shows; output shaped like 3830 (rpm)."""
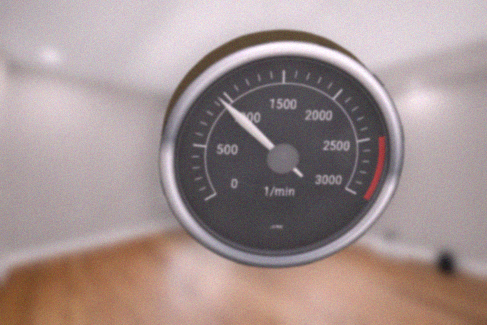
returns 950 (rpm)
